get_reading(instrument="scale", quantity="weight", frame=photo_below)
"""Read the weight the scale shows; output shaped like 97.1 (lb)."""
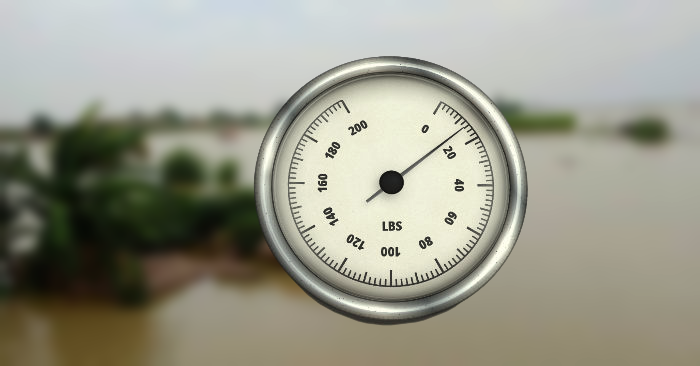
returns 14 (lb)
